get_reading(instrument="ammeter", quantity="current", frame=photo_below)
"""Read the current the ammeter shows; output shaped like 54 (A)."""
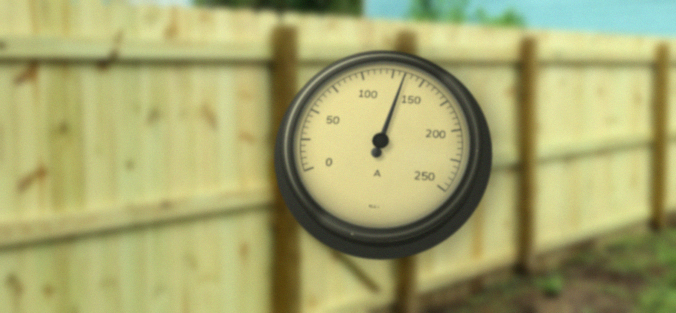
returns 135 (A)
